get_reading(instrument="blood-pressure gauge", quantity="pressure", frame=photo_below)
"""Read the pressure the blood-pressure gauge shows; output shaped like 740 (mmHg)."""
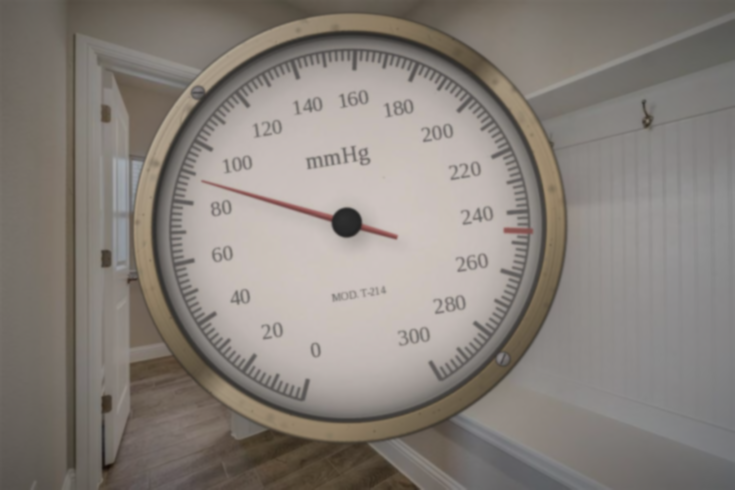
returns 88 (mmHg)
